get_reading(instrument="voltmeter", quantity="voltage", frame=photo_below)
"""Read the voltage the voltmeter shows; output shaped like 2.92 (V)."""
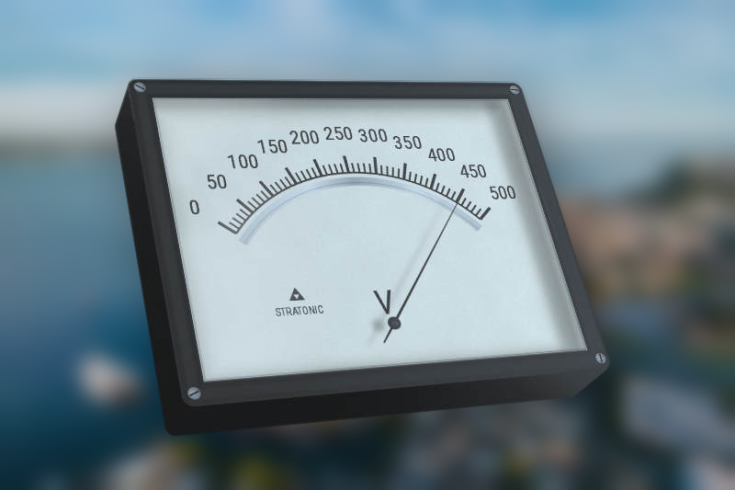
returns 450 (V)
